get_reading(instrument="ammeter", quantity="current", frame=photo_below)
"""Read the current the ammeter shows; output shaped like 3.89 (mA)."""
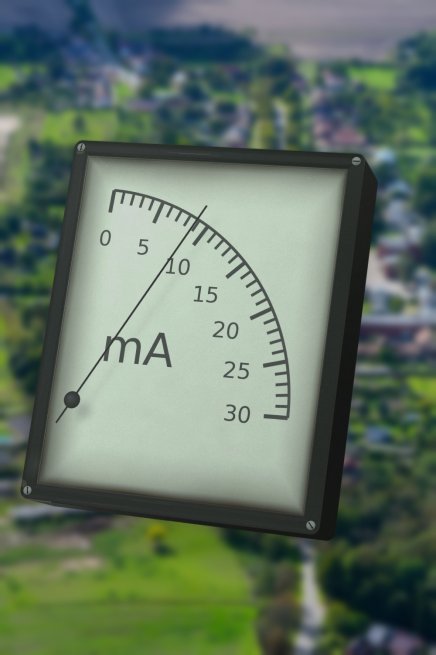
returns 9 (mA)
